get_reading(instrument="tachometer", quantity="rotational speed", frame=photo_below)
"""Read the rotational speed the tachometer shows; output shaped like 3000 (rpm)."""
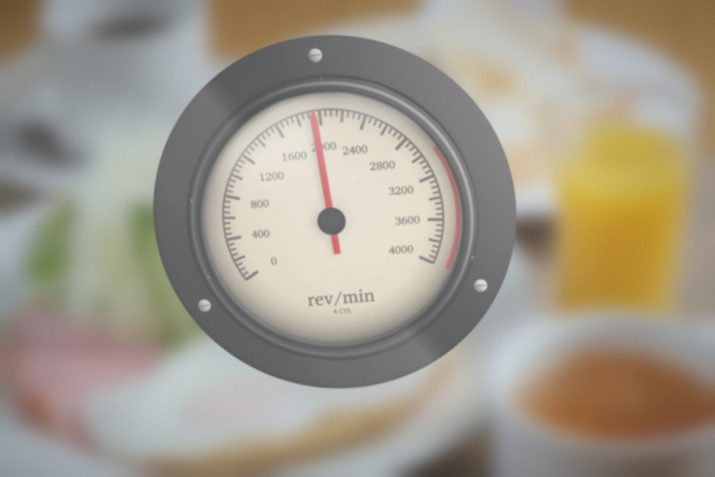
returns 1950 (rpm)
